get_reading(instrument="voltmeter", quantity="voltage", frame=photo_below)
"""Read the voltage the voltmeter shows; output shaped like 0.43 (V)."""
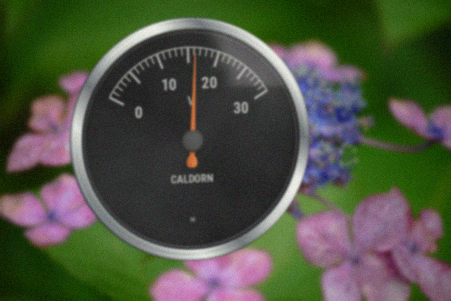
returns 16 (V)
